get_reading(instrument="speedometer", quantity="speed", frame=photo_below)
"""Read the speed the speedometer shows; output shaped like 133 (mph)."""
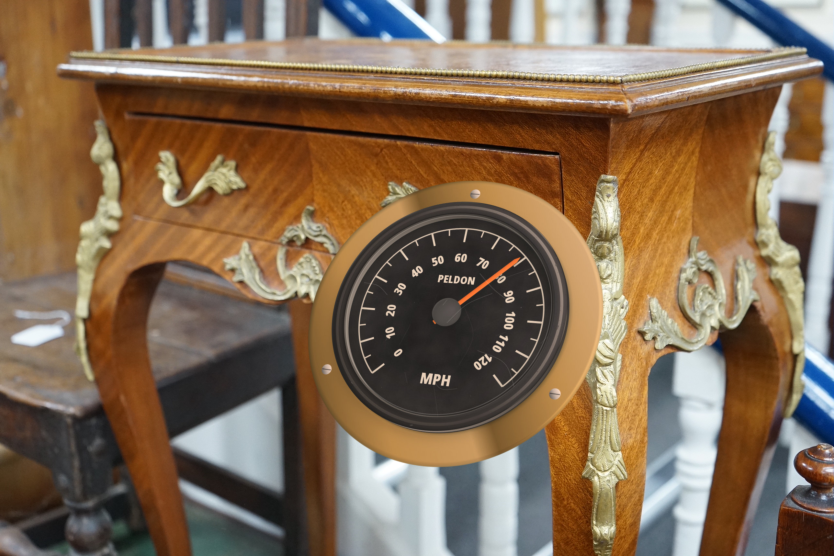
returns 80 (mph)
